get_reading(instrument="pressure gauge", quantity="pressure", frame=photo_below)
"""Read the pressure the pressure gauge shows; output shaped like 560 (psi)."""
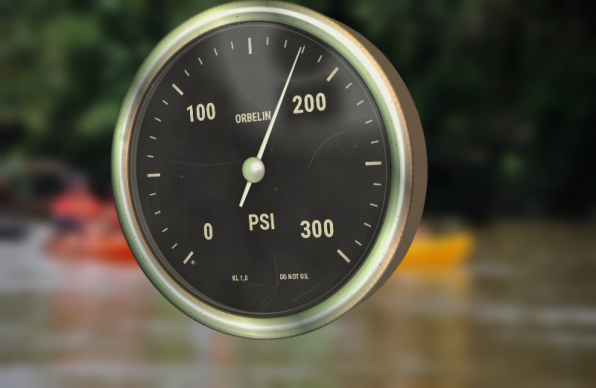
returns 180 (psi)
